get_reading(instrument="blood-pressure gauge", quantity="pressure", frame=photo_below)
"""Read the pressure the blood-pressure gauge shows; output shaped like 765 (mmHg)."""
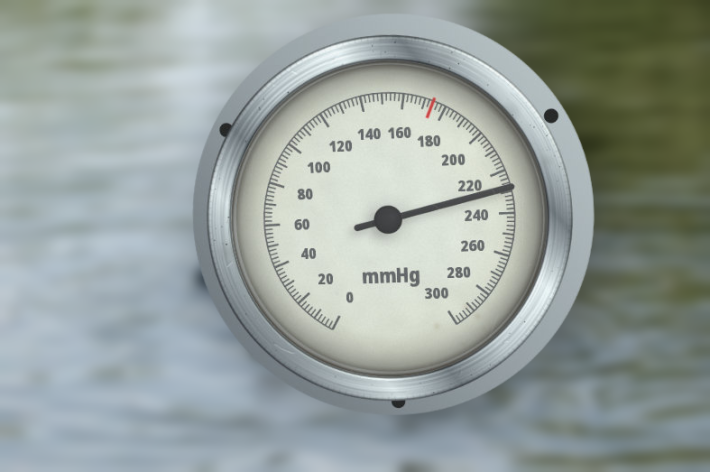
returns 228 (mmHg)
